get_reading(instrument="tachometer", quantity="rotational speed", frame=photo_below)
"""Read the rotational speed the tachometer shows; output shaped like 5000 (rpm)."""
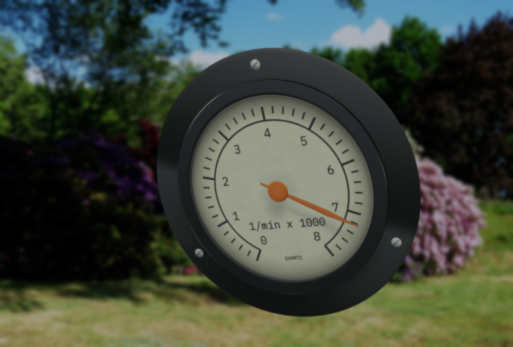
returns 7200 (rpm)
